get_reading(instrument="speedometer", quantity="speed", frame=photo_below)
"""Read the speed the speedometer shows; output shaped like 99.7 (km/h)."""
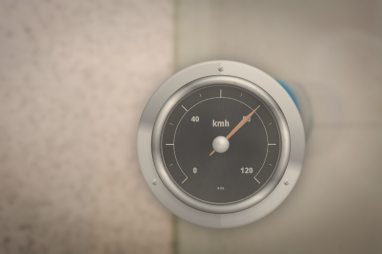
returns 80 (km/h)
